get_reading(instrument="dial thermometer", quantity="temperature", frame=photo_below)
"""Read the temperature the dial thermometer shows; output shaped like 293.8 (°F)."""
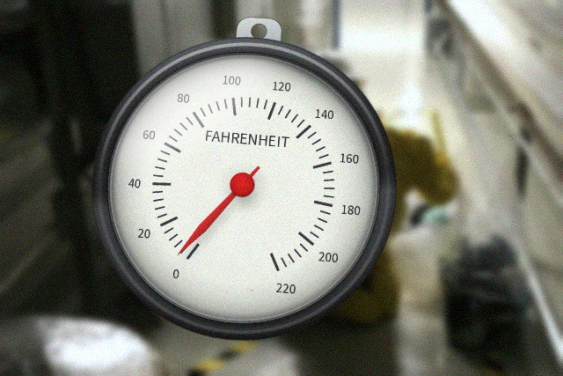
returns 4 (°F)
